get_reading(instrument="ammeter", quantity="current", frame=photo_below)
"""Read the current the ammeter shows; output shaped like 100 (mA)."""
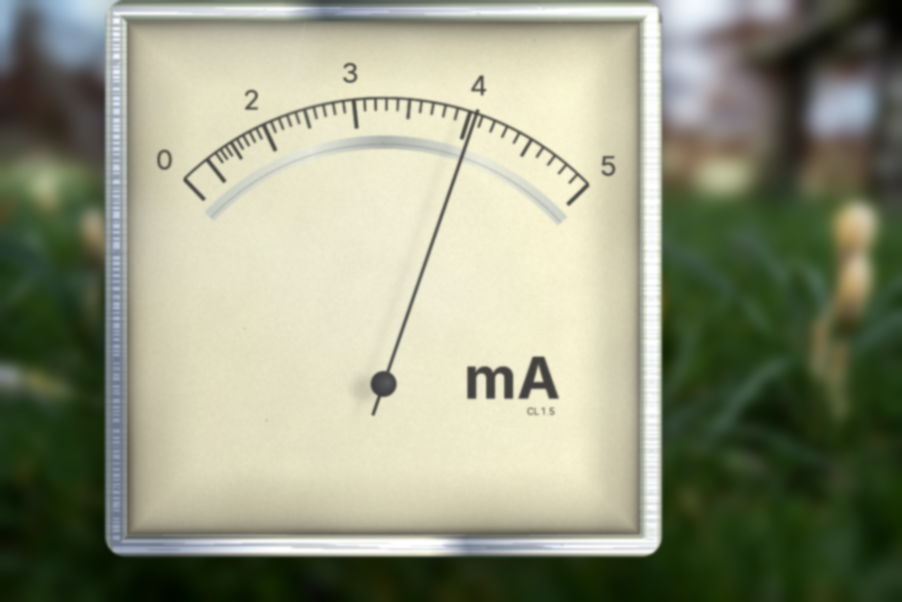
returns 4.05 (mA)
